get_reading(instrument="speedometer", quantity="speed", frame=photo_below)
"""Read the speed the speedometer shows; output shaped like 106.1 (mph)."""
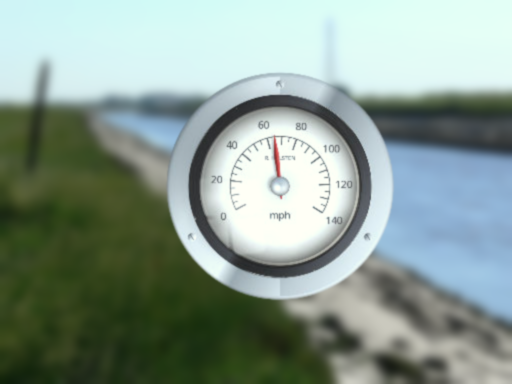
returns 65 (mph)
